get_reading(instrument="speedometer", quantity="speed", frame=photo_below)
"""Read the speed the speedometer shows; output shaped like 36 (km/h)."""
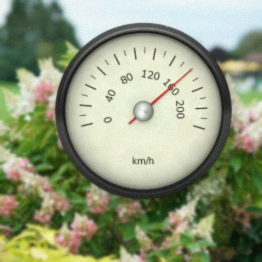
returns 160 (km/h)
